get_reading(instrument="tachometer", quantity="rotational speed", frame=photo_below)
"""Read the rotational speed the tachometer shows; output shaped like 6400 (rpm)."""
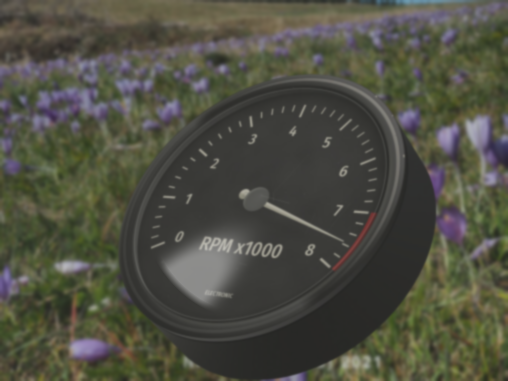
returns 7600 (rpm)
